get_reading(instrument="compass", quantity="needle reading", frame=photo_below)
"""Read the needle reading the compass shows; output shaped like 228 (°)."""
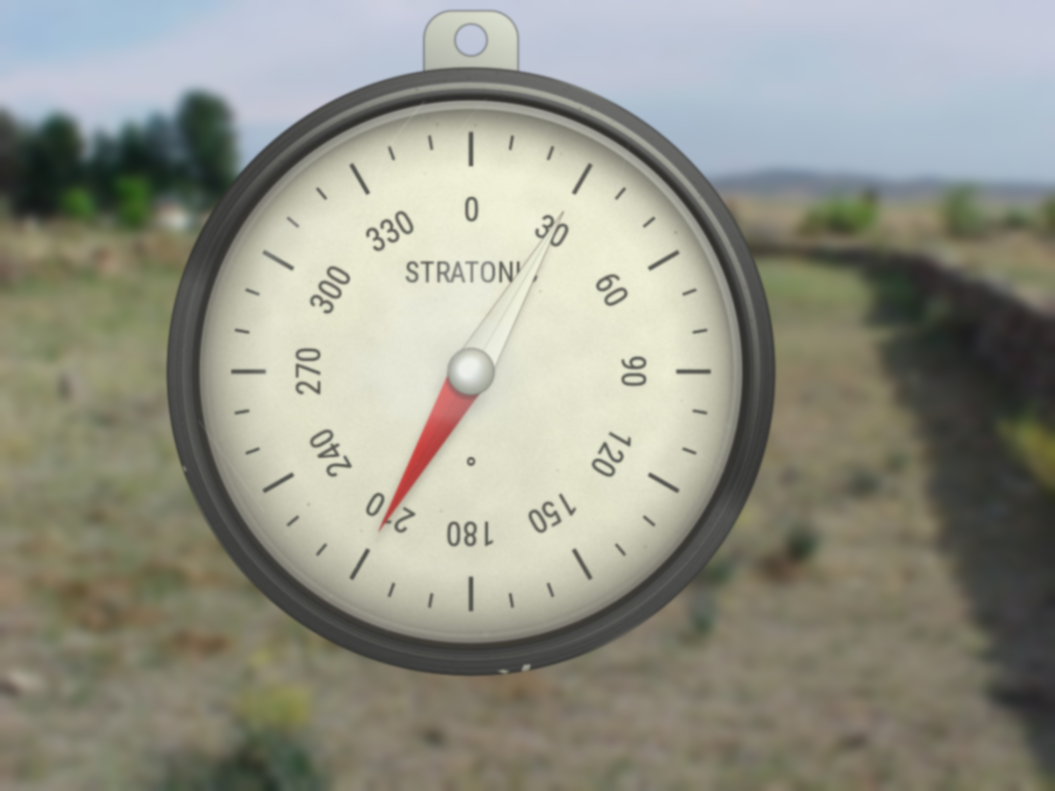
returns 210 (°)
